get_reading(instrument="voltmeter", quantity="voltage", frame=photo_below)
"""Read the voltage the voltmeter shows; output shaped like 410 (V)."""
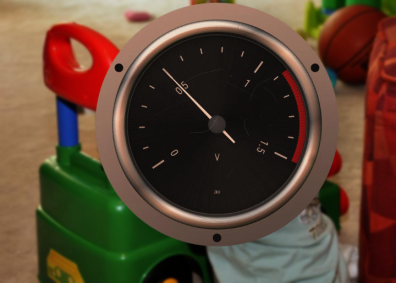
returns 0.5 (V)
